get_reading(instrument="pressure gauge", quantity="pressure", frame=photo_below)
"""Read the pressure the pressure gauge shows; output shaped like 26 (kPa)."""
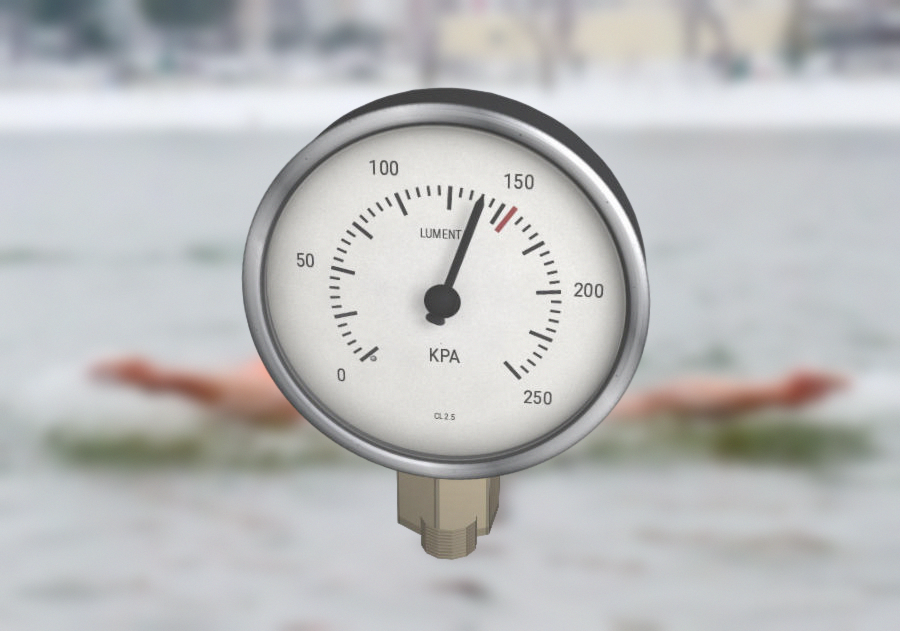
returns 140 (kPa)
